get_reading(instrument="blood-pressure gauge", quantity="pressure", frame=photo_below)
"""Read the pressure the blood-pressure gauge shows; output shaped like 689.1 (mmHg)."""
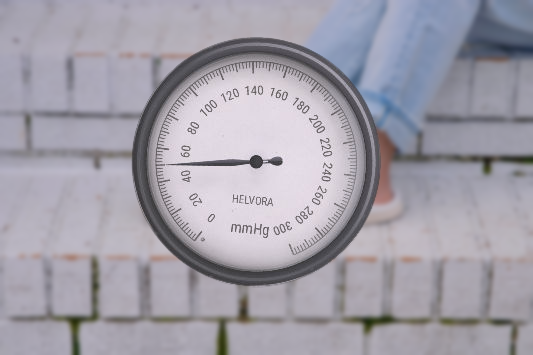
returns 50 (mmHg)
